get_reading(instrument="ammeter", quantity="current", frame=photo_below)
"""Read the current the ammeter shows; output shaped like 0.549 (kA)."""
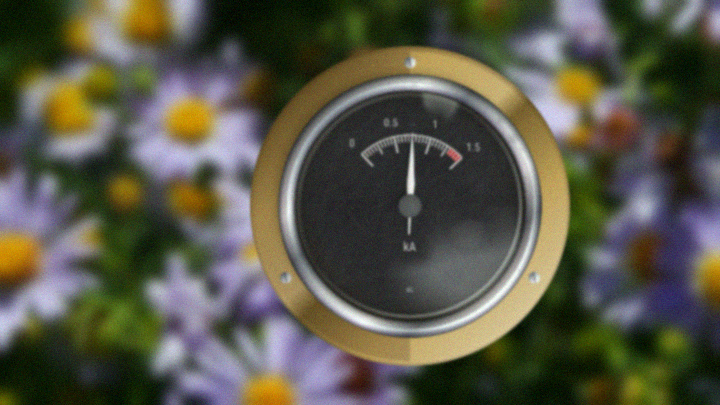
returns 0.75 (kA)
